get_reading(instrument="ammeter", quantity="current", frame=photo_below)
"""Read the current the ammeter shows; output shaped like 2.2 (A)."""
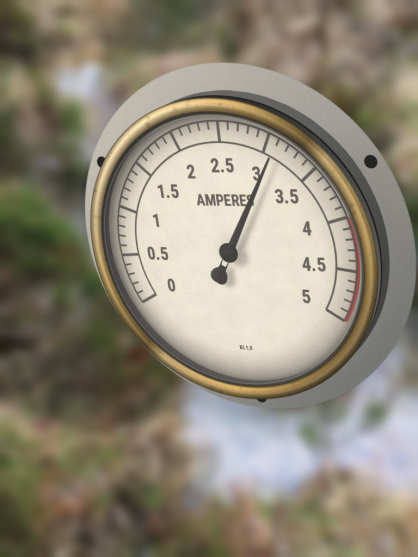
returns 3.1 (A)
